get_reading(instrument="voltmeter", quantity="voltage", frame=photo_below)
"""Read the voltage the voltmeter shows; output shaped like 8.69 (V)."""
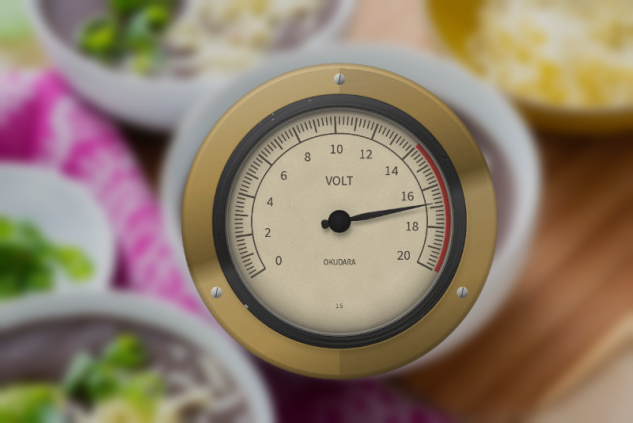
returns 16.8 (V)
